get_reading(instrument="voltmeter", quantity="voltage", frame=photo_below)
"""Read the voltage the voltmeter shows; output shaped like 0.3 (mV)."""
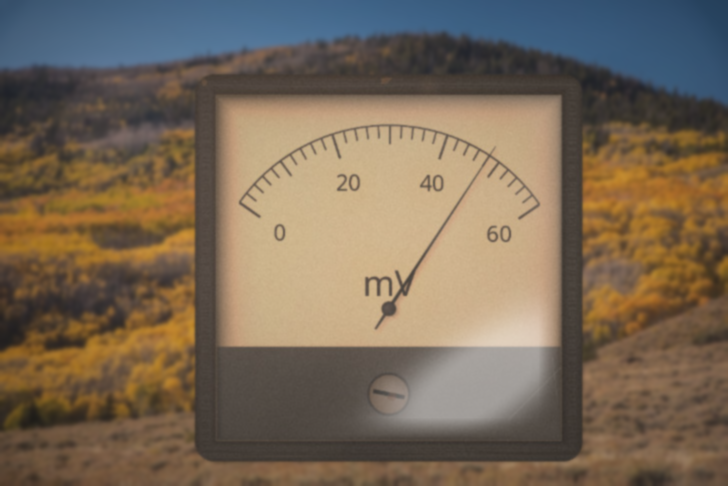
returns 48 (mV)
